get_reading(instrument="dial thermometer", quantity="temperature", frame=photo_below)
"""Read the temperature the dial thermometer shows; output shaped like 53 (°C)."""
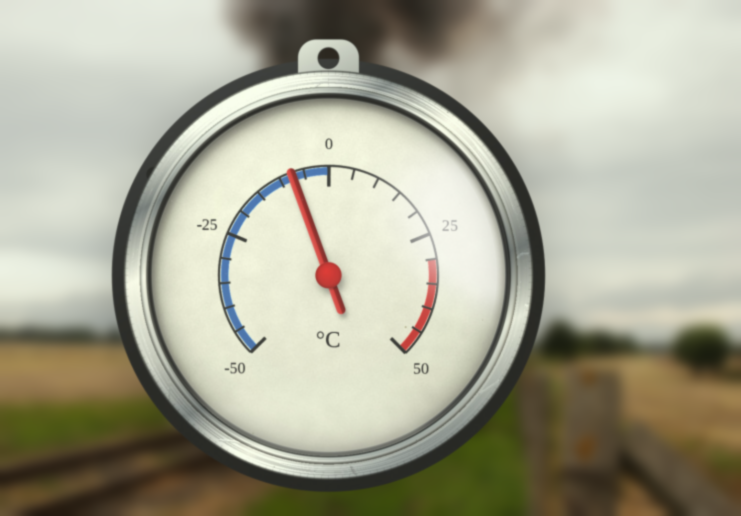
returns -7.5 (°C)
